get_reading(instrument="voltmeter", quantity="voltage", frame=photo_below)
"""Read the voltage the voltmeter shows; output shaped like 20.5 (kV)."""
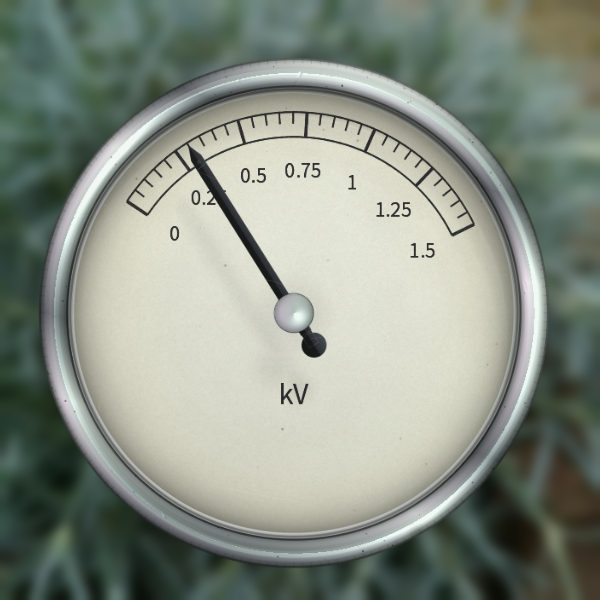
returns 0.3 (kV)
